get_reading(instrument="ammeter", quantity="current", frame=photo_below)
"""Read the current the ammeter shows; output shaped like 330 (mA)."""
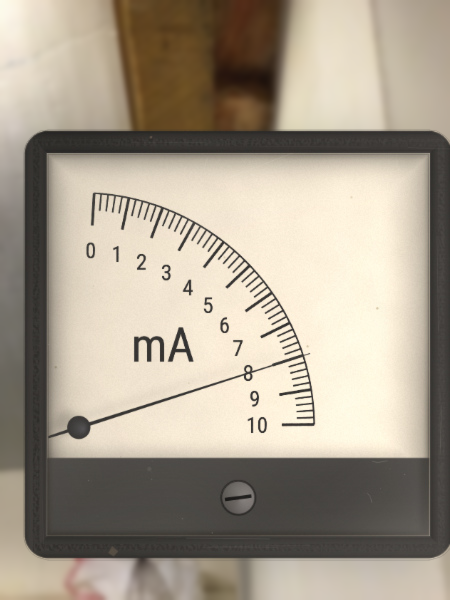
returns 8 (mA)
